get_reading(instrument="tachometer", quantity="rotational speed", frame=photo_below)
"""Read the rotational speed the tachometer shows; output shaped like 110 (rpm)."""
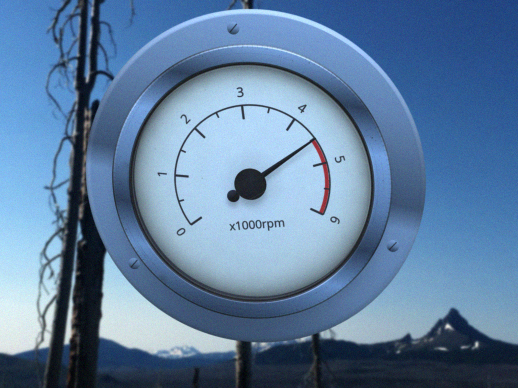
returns 4500 (rpm)
